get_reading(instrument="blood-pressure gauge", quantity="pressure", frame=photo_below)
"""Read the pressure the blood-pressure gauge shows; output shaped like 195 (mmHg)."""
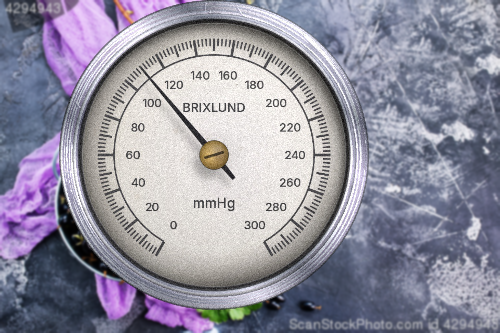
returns 110 (mmHg)
